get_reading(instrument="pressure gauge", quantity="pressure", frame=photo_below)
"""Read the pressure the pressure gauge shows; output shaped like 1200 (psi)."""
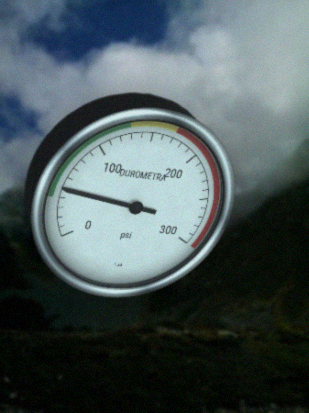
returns 50 (psi)
